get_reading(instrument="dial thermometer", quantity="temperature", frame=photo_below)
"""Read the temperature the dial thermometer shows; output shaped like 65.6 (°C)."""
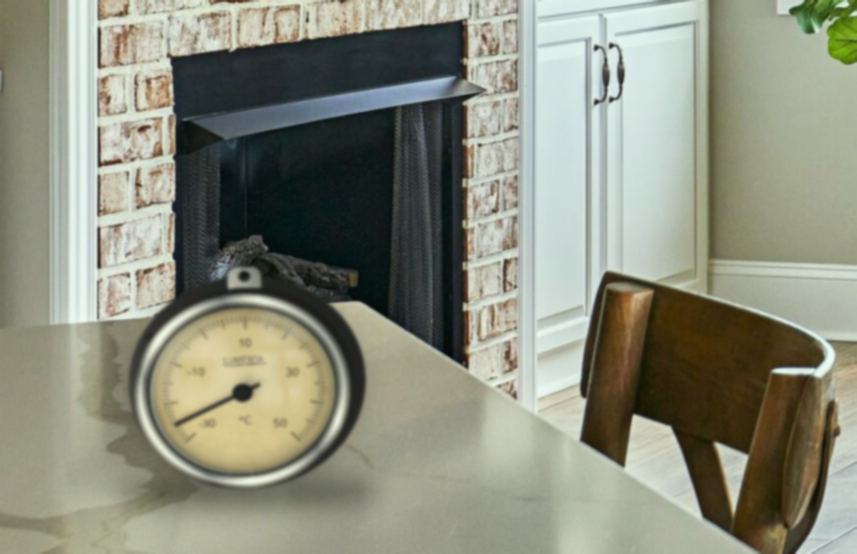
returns -25 (°C)
